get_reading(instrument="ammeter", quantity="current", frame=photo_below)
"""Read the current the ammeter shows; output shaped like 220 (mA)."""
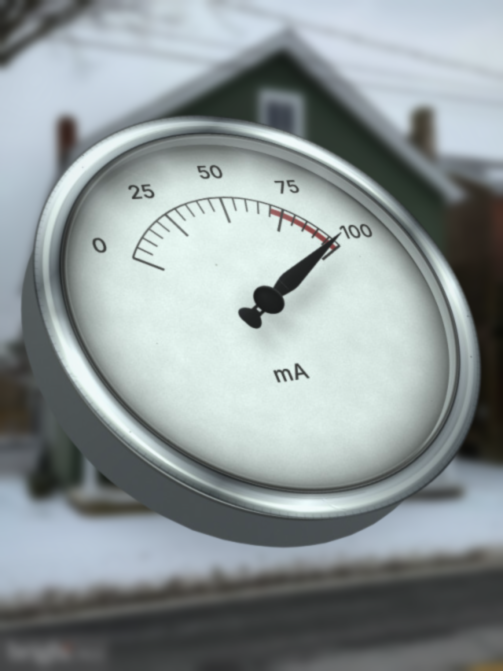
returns 97.5 (mA)
